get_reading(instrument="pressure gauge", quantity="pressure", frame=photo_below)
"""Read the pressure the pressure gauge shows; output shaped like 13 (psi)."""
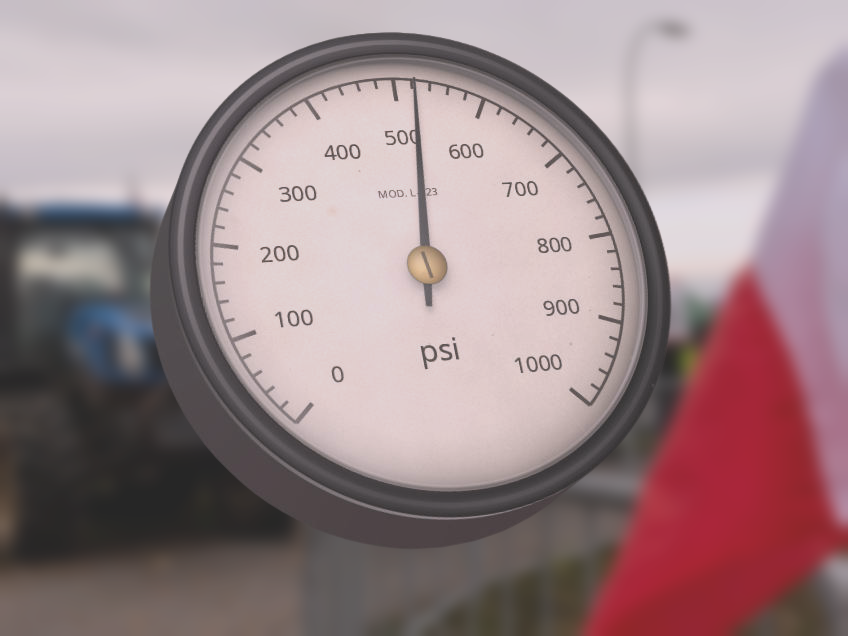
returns 520 (psi)
